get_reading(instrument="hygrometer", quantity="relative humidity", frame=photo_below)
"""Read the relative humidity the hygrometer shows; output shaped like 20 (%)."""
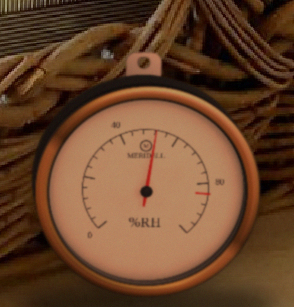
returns 52 (%)
